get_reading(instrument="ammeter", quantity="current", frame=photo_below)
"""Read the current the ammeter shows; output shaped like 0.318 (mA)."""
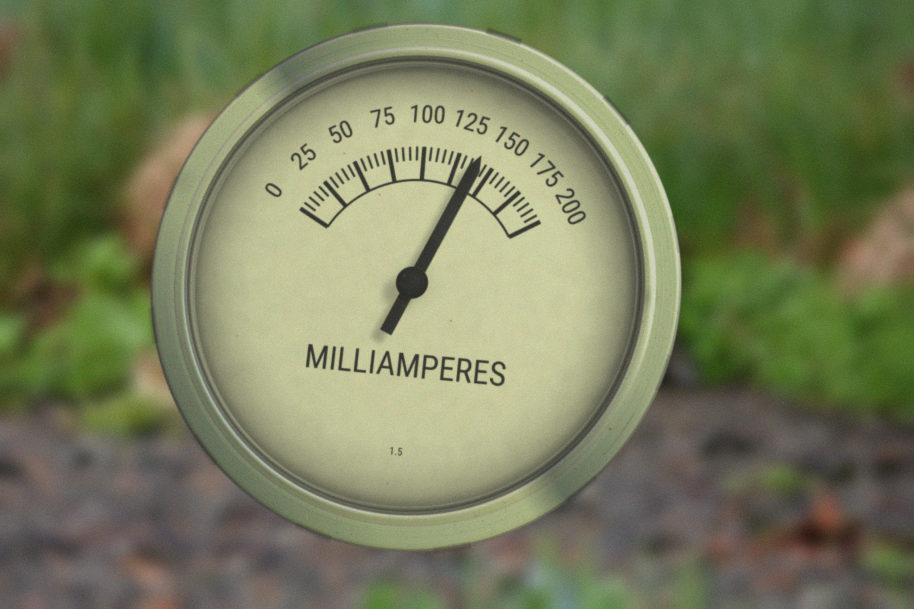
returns 140 (mA)
